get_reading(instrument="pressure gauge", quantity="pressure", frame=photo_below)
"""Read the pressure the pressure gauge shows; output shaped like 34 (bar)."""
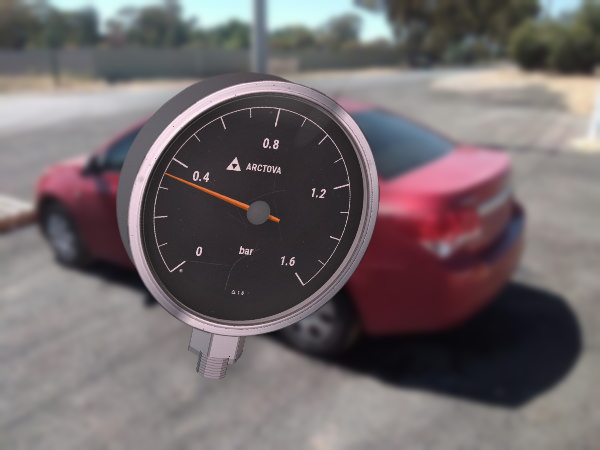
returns 0.35 (bar)
